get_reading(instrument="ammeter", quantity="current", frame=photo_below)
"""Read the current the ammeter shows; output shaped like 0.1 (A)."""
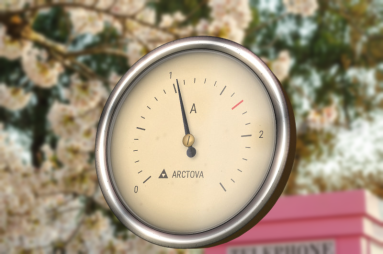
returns 1.05 (A)
